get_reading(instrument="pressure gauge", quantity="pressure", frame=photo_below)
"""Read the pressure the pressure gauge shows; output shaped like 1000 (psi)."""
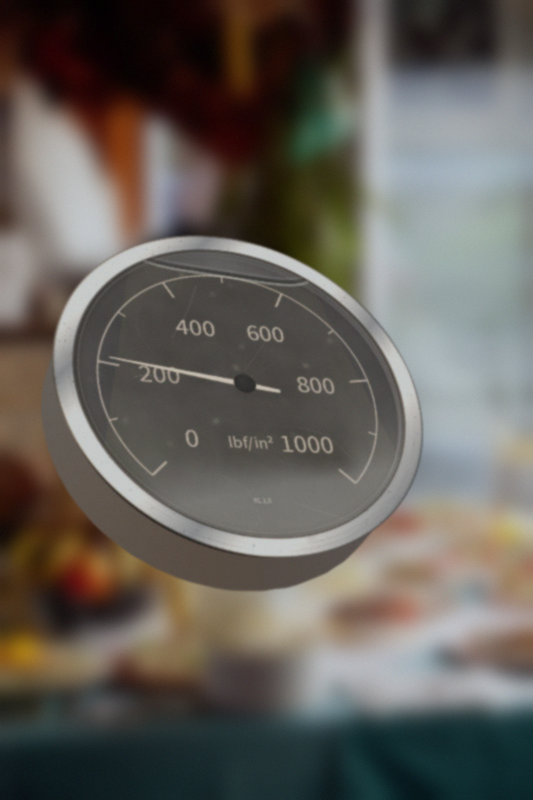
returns 200 (psi)
